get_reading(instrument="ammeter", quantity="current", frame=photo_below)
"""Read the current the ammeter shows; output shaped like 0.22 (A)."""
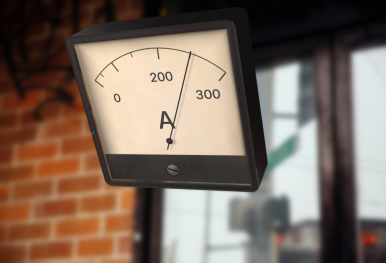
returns 250 (A)
